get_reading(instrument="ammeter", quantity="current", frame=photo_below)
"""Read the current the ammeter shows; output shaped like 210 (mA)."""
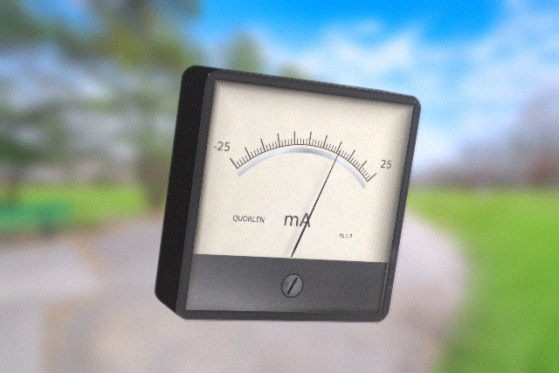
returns 10 (mA)
